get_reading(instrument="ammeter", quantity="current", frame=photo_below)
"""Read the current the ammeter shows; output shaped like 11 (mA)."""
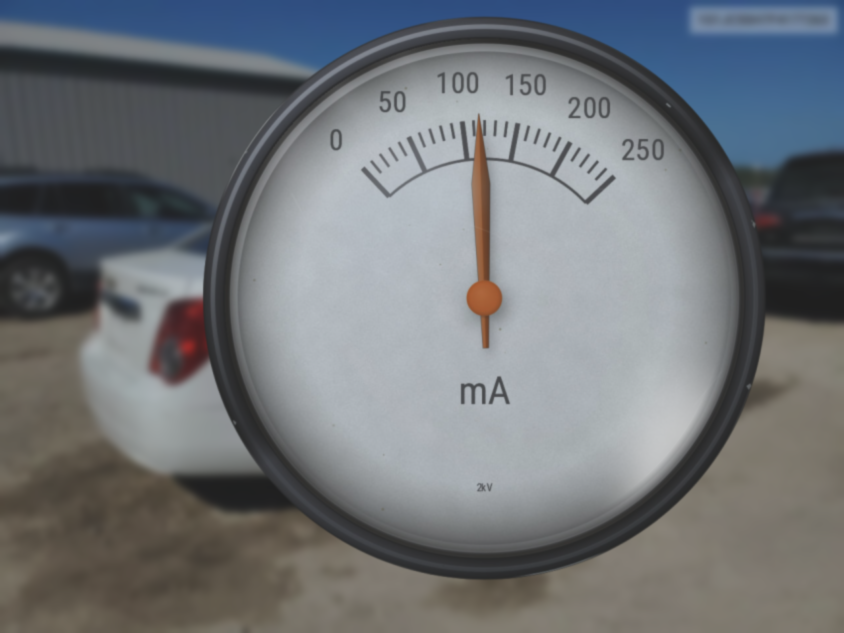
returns 115 (mA)
